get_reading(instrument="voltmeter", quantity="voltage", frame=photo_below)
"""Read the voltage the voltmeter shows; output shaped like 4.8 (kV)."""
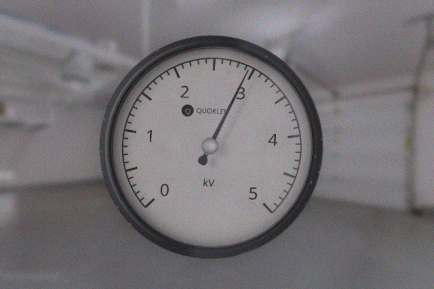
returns 2.95 (kV)
